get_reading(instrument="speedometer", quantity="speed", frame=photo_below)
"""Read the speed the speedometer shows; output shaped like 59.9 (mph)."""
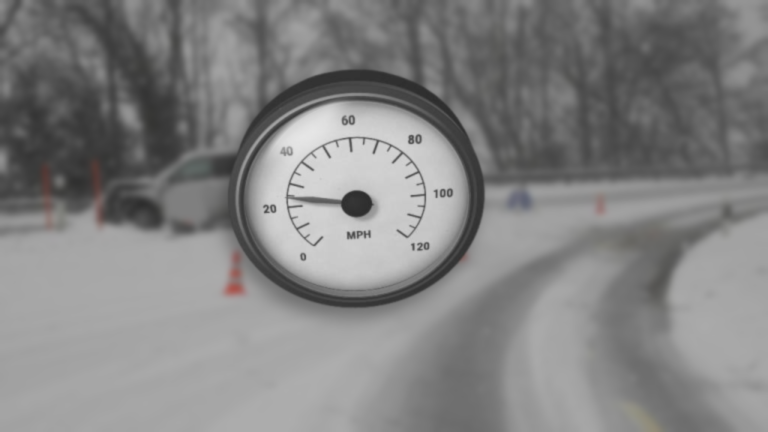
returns 25 (mph)
